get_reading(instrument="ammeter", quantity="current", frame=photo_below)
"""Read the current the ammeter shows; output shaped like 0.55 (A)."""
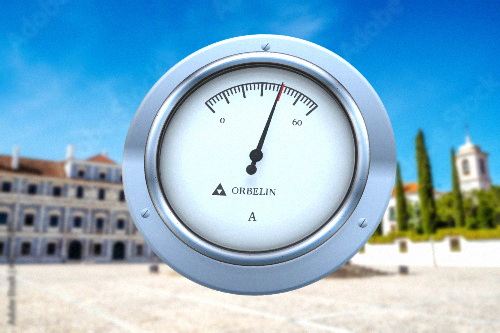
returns 40 (A)
